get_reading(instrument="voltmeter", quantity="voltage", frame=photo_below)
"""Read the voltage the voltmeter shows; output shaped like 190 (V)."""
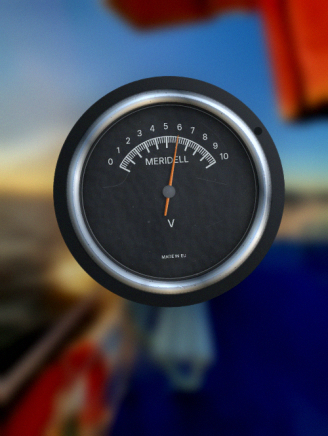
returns 6 (V)
